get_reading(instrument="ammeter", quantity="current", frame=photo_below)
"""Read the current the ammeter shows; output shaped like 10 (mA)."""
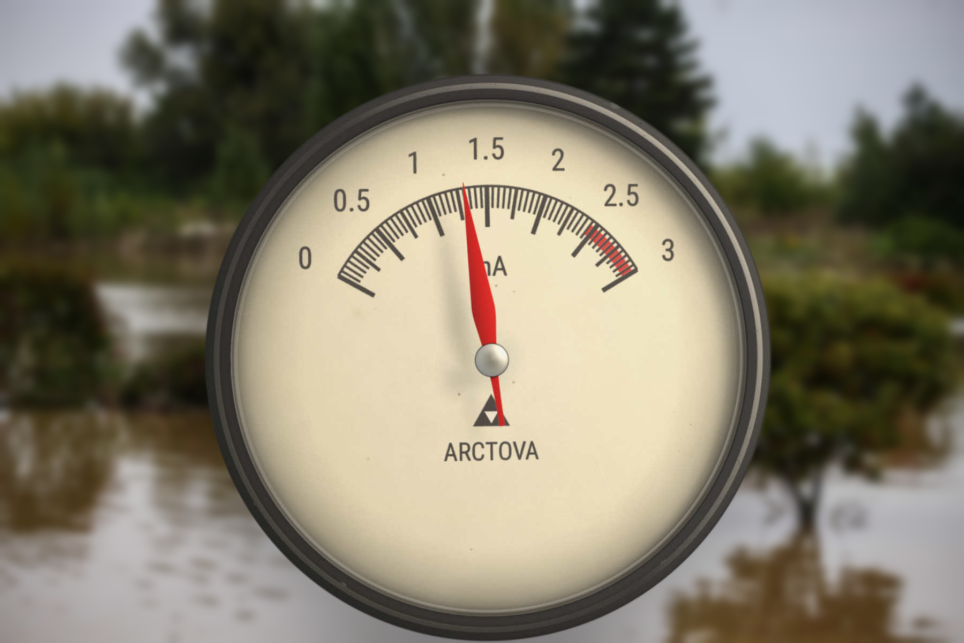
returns 1.3 (mA)
